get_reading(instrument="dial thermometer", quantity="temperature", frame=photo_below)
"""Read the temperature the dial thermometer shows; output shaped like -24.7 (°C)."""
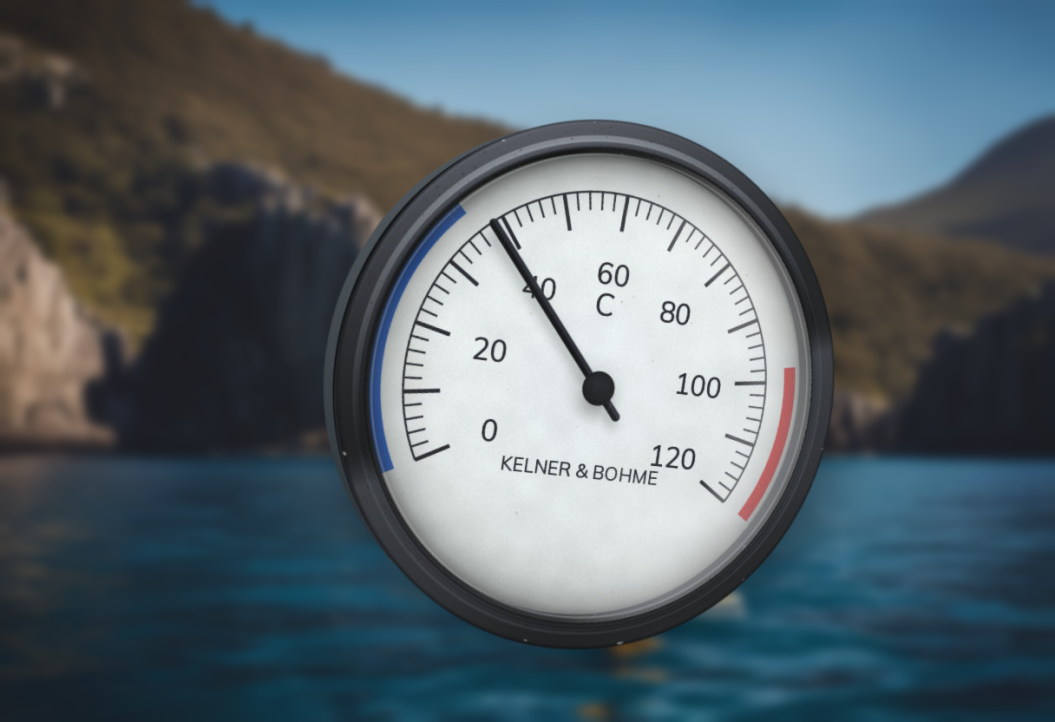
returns 38 (°C)
